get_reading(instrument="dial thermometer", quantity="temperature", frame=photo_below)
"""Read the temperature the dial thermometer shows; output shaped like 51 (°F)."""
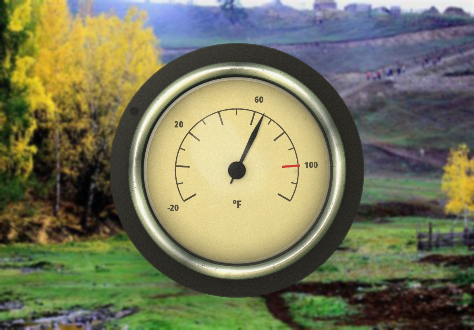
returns 65 (°F)
